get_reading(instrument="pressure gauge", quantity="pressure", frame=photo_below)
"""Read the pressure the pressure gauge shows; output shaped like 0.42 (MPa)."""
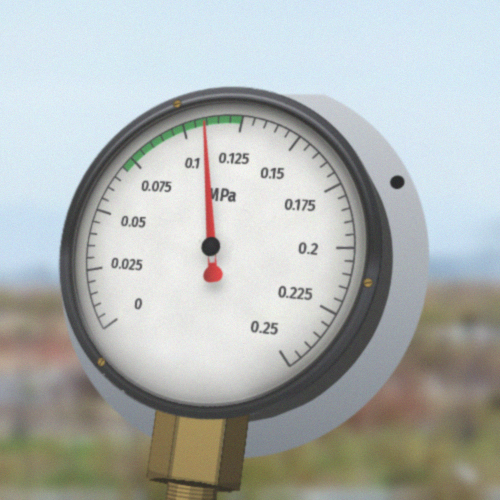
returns 0.11 (MPa)
